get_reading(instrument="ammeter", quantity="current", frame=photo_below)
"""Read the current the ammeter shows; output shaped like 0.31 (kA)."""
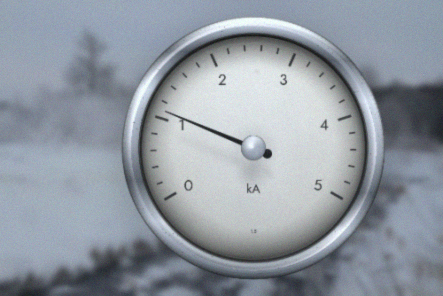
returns 1.1 (kA)
